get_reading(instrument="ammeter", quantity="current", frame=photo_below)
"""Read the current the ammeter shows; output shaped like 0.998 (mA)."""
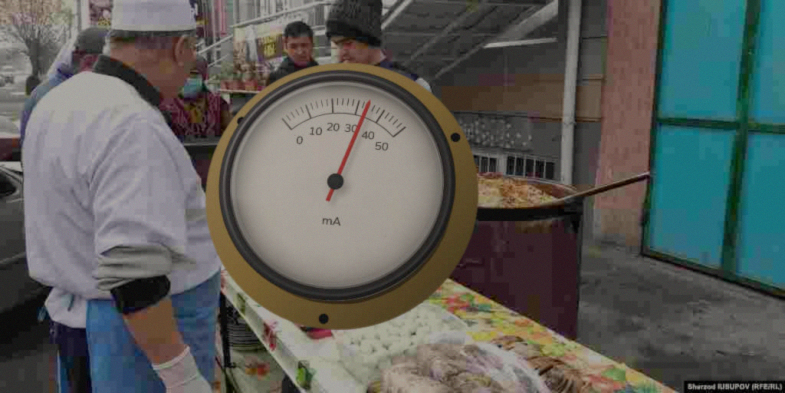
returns 34 (mA)
